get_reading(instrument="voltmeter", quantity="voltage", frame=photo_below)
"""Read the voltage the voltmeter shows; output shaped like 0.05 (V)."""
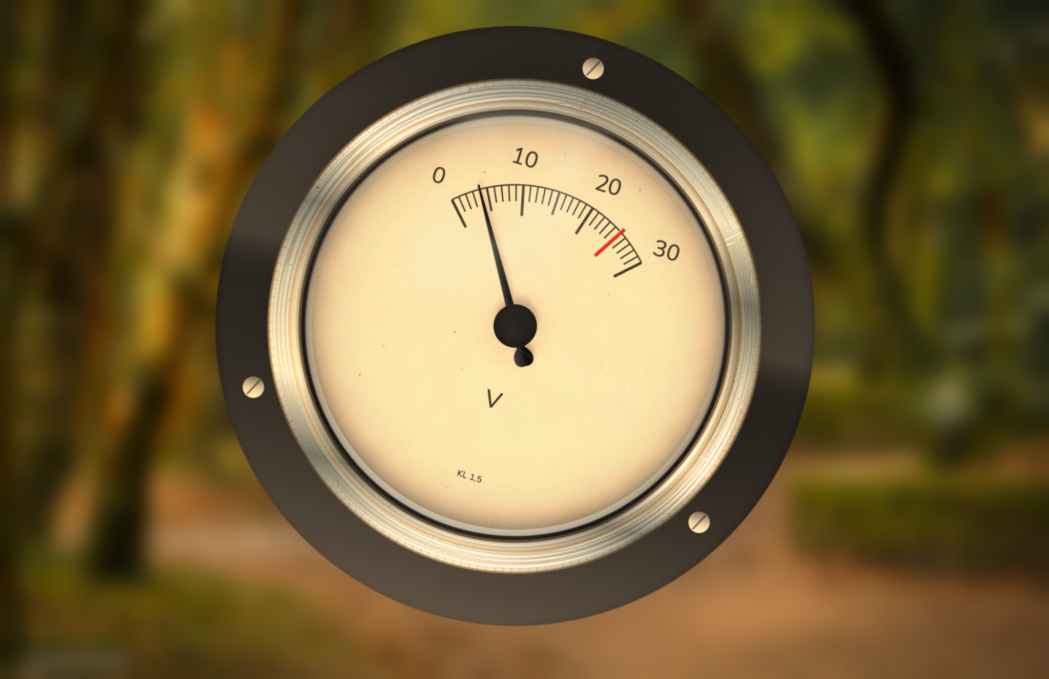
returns 4 (V)
